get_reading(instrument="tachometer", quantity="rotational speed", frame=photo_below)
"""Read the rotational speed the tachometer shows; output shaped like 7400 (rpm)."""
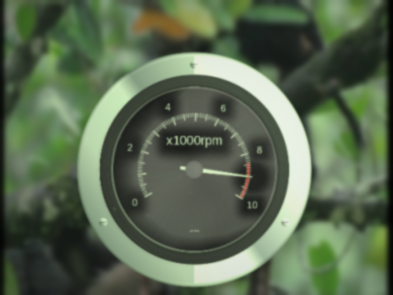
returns 9000 (rpm)
